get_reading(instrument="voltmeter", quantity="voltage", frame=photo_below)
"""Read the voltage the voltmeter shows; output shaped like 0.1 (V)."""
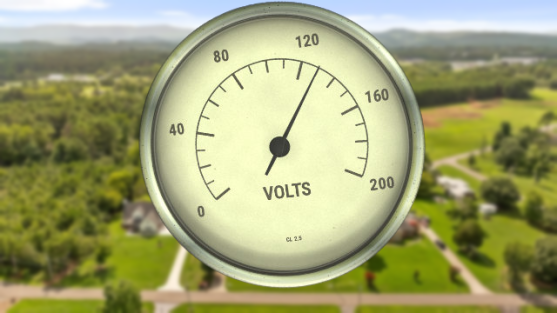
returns 130 (V)
